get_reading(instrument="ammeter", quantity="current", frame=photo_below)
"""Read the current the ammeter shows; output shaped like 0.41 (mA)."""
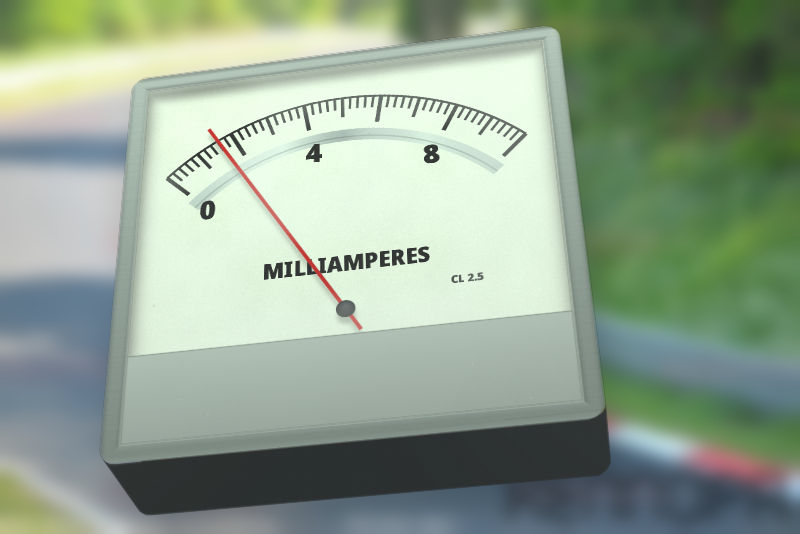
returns 1.6 (mA)
